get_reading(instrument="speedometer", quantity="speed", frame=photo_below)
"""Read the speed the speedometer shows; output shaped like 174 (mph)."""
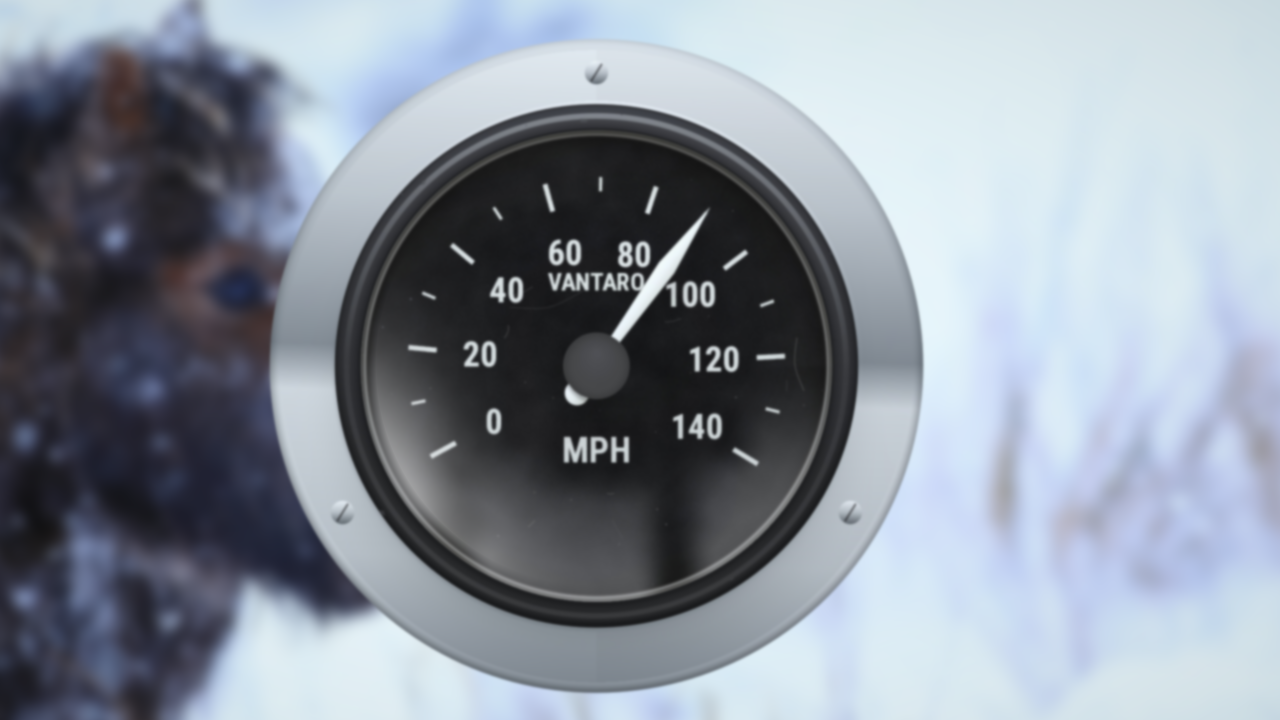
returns 90 (mph)
